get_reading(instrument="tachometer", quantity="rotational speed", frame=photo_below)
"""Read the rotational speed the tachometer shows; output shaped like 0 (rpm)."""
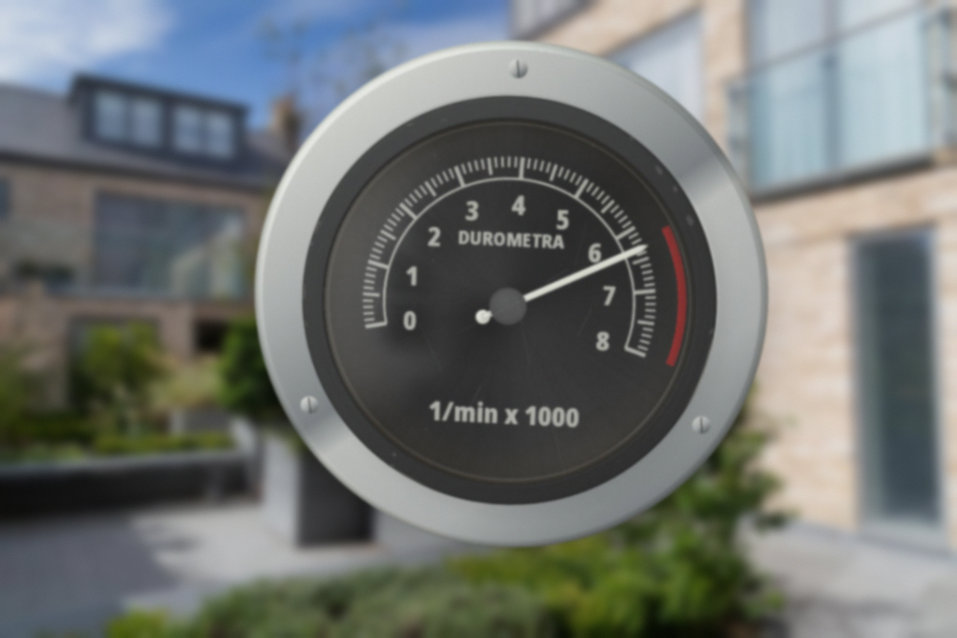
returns 6300 (rpm)
